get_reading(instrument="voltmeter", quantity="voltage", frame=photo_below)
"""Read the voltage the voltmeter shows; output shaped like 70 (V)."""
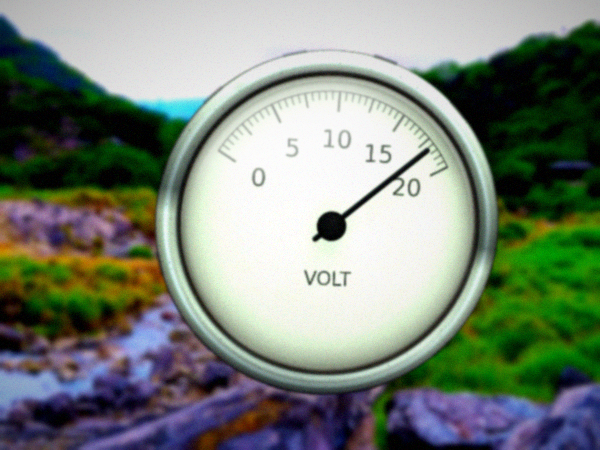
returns 18 (V)
